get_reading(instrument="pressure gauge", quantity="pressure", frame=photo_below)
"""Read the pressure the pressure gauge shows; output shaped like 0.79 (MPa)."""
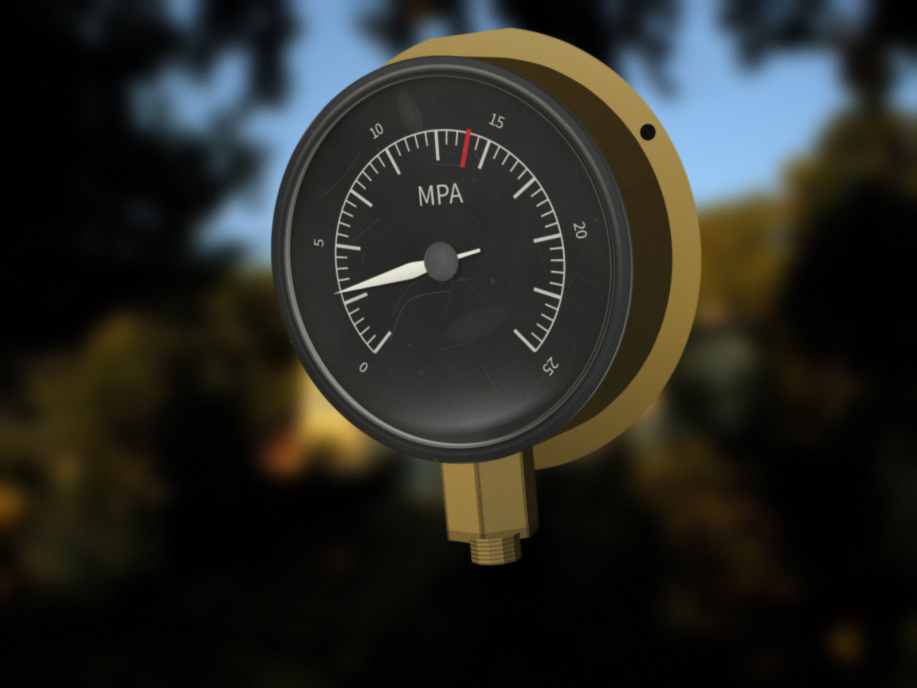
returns 3 (MPa)
